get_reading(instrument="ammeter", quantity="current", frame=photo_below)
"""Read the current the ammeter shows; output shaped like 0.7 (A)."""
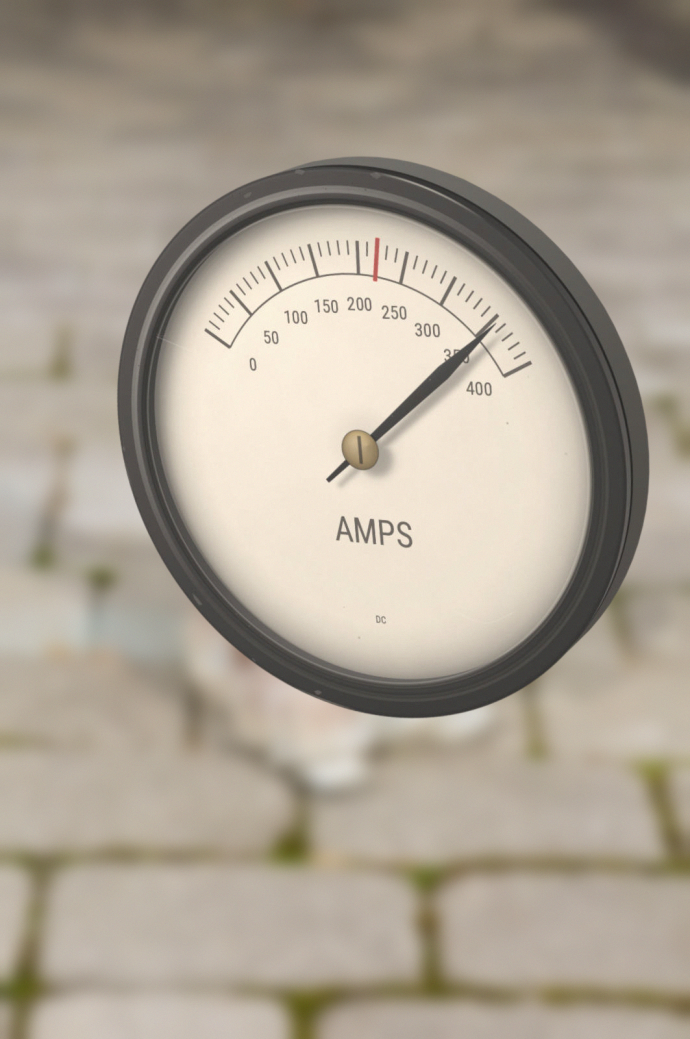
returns 355 (A)
